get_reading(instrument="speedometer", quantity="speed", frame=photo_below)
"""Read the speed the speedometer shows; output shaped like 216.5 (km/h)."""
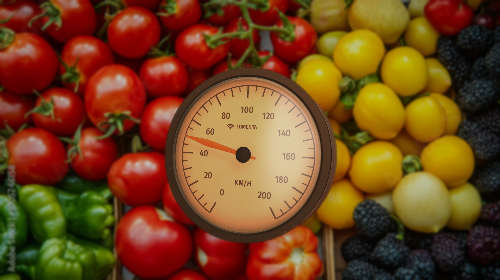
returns 50 (km/h)
